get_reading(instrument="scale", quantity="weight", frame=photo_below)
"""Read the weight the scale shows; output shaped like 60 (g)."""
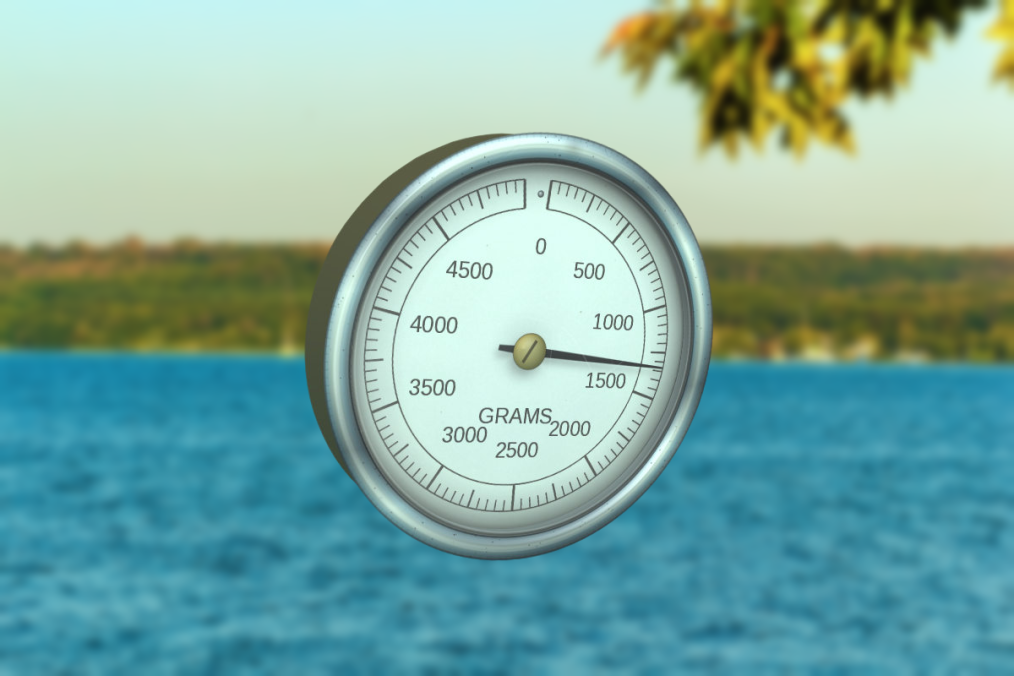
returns 1325 (g)
